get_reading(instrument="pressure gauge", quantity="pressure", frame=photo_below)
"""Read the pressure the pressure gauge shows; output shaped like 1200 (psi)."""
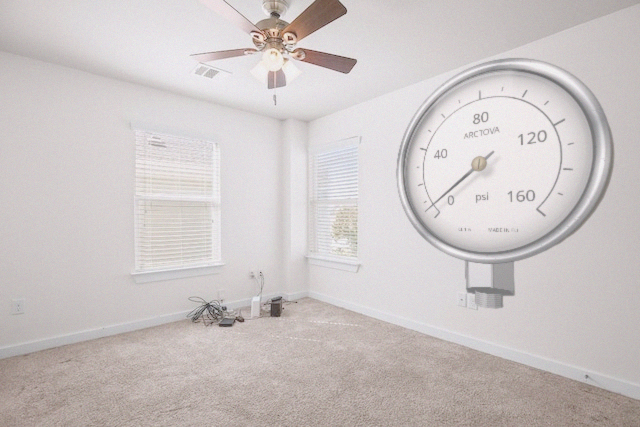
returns 5 (psi)
